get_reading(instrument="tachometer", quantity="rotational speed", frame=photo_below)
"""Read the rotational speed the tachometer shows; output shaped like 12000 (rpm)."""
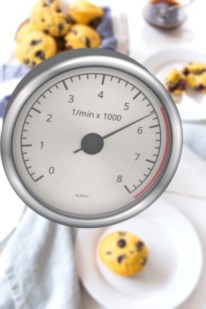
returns 5600 (rpm)
